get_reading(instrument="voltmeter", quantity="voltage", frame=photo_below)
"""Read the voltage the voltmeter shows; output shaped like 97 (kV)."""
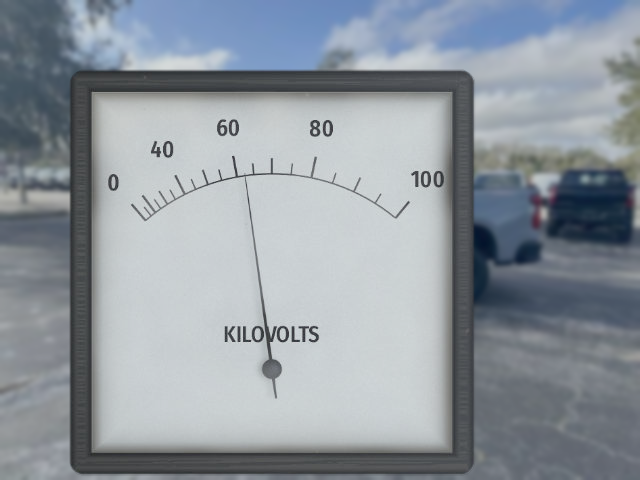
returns 62.5 (kV)
